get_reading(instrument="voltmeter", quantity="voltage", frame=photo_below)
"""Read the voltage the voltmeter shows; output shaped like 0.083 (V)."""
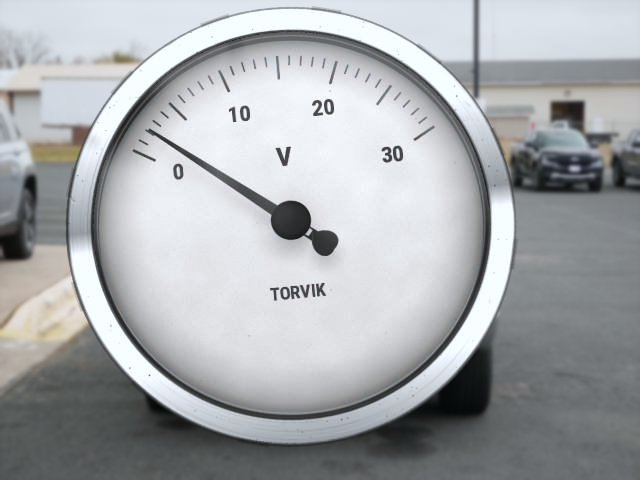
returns 2 (V)
